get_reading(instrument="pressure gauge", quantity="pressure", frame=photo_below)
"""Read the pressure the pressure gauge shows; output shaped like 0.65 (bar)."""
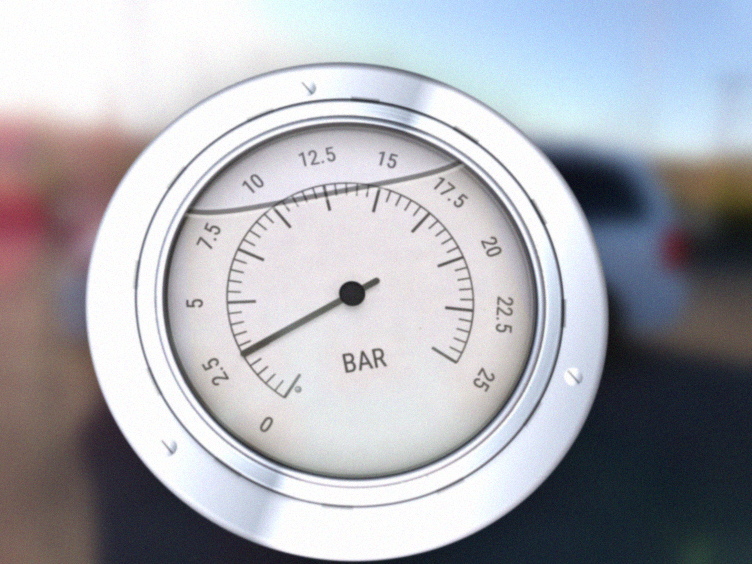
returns 2.5 (bar)
